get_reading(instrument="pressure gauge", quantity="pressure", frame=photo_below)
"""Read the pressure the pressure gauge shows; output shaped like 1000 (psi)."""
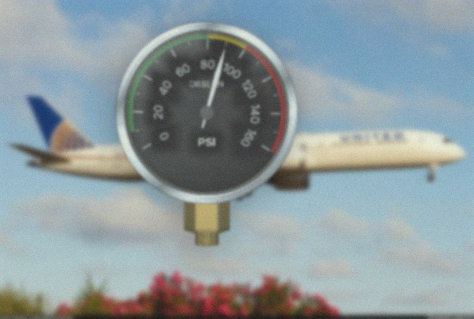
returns 90 (psi)
